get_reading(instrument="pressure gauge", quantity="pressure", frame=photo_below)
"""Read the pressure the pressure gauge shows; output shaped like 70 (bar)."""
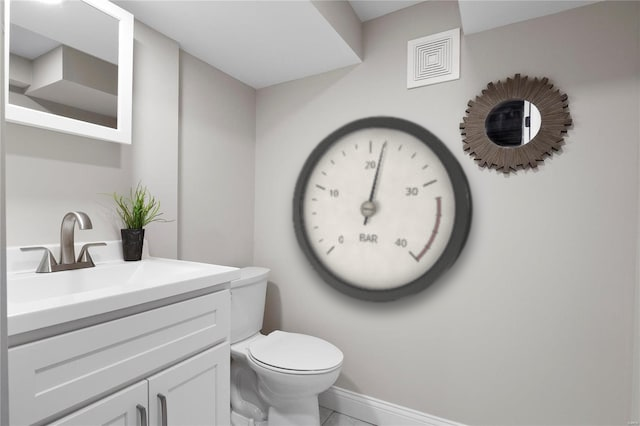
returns 22 (bar)
